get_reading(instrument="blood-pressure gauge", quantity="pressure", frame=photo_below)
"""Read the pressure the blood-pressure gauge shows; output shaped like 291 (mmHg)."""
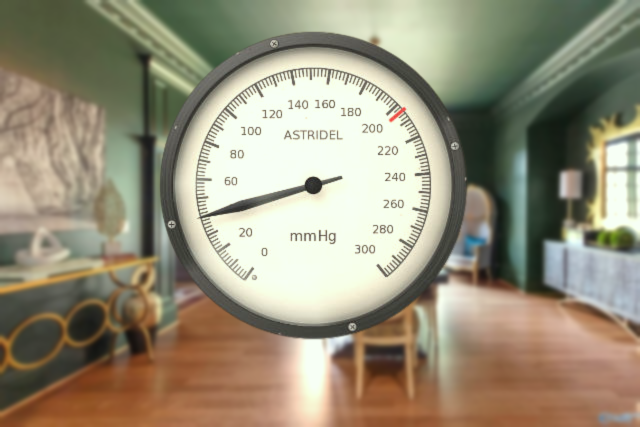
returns 40 (mmHg)
